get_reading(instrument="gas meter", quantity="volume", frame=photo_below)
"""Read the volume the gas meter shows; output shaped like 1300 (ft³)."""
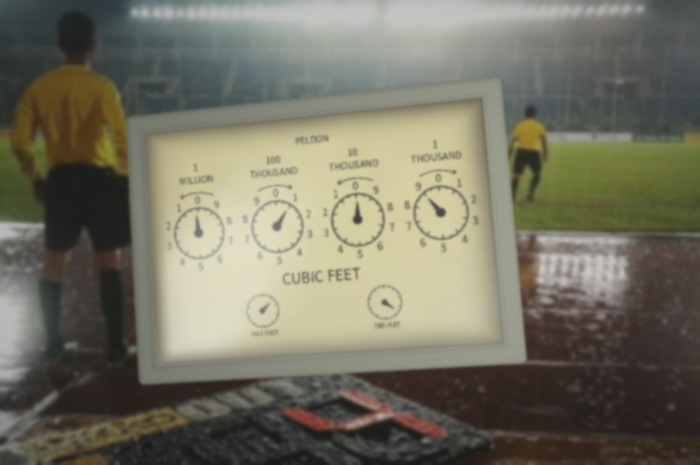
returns 9900 (ft³)
